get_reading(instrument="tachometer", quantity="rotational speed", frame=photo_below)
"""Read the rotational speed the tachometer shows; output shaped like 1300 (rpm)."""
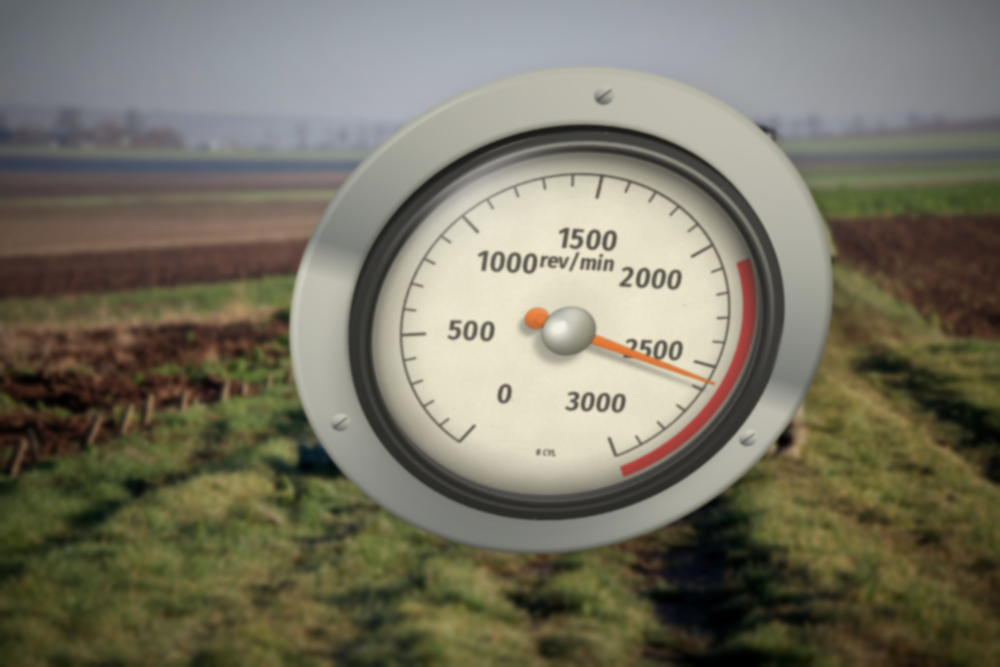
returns 2550 (rpm)
